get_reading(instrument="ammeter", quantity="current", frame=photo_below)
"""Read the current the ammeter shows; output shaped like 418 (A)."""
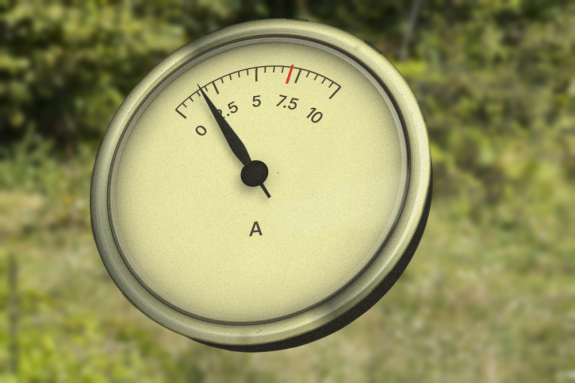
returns 1.75 (A)
